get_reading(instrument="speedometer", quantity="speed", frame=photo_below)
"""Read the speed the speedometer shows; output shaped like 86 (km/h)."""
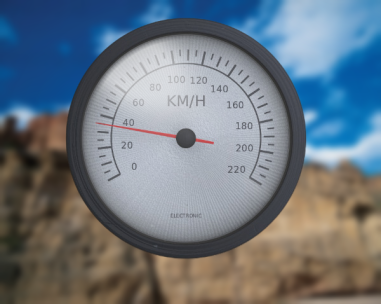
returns 35 (km/h)
